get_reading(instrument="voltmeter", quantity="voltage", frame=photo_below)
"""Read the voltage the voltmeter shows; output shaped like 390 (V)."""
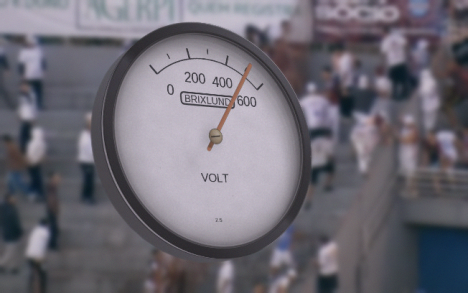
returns 500 (V)
